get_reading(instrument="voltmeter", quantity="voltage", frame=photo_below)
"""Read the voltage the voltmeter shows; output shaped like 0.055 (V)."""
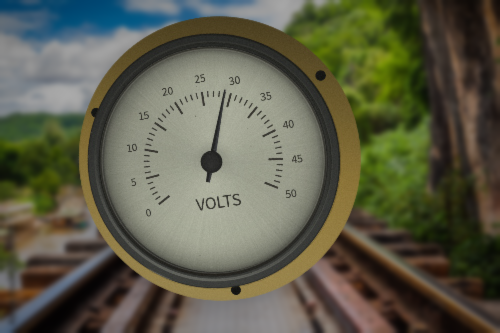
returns 29 (V)
